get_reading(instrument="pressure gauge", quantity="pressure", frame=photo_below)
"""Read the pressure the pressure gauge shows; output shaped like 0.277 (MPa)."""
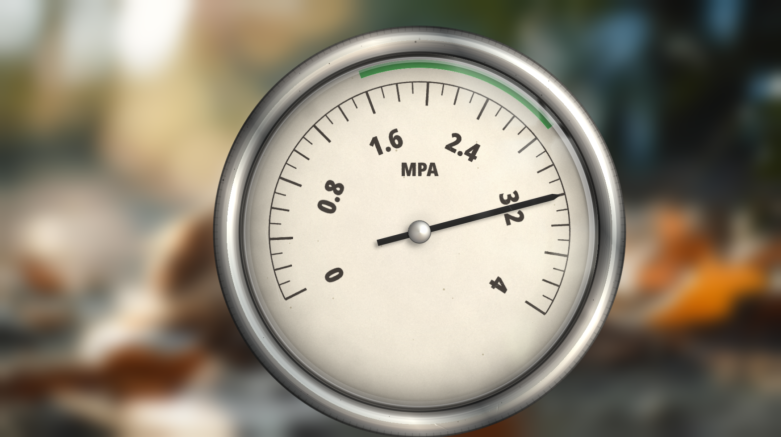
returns 3.2 (MPa)
